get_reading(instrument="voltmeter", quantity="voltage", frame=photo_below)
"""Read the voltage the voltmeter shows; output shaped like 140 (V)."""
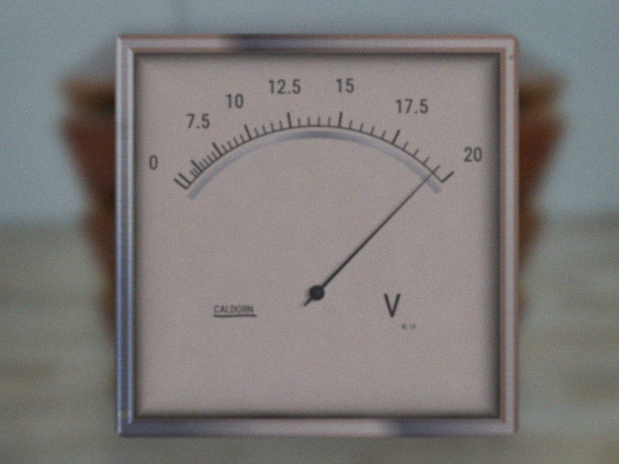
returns 19.5 (V)
